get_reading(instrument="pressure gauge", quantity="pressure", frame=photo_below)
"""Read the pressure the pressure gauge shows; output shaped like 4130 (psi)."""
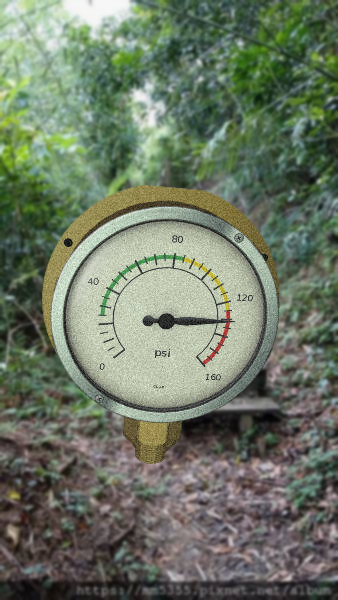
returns 130 (psi)
